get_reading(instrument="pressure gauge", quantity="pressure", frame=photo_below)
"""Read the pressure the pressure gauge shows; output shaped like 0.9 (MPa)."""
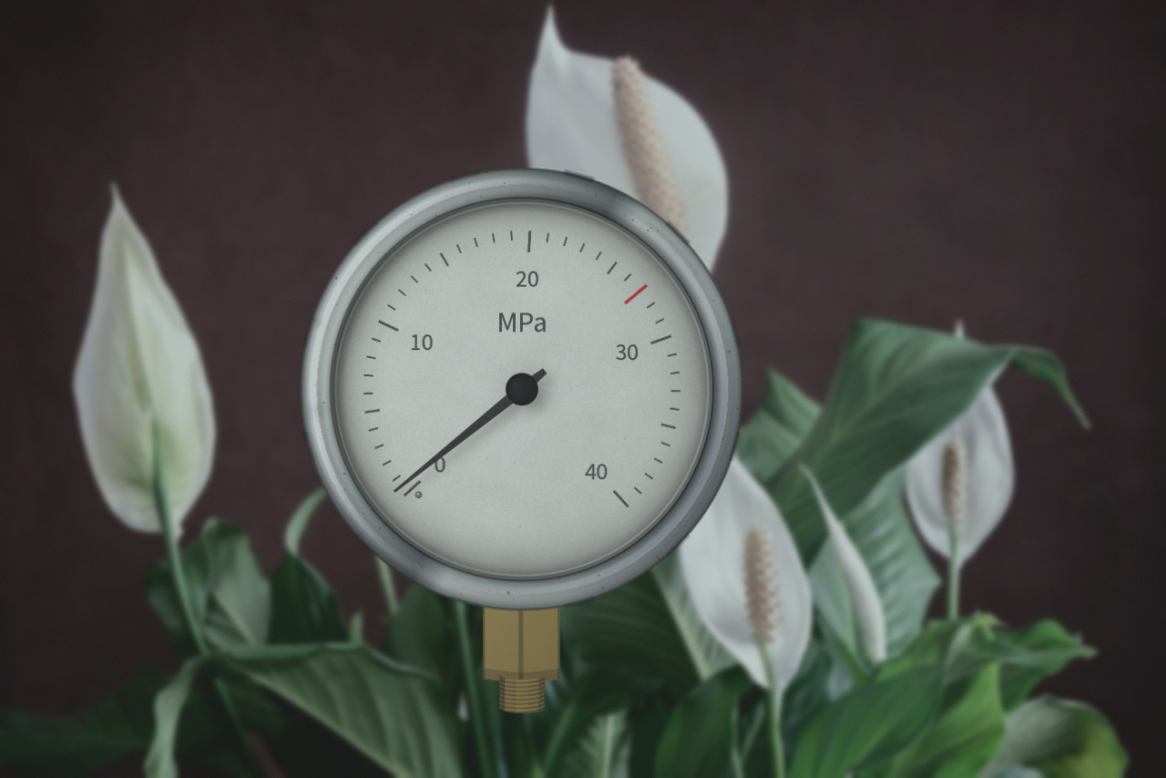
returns 0.5 (MPa)
